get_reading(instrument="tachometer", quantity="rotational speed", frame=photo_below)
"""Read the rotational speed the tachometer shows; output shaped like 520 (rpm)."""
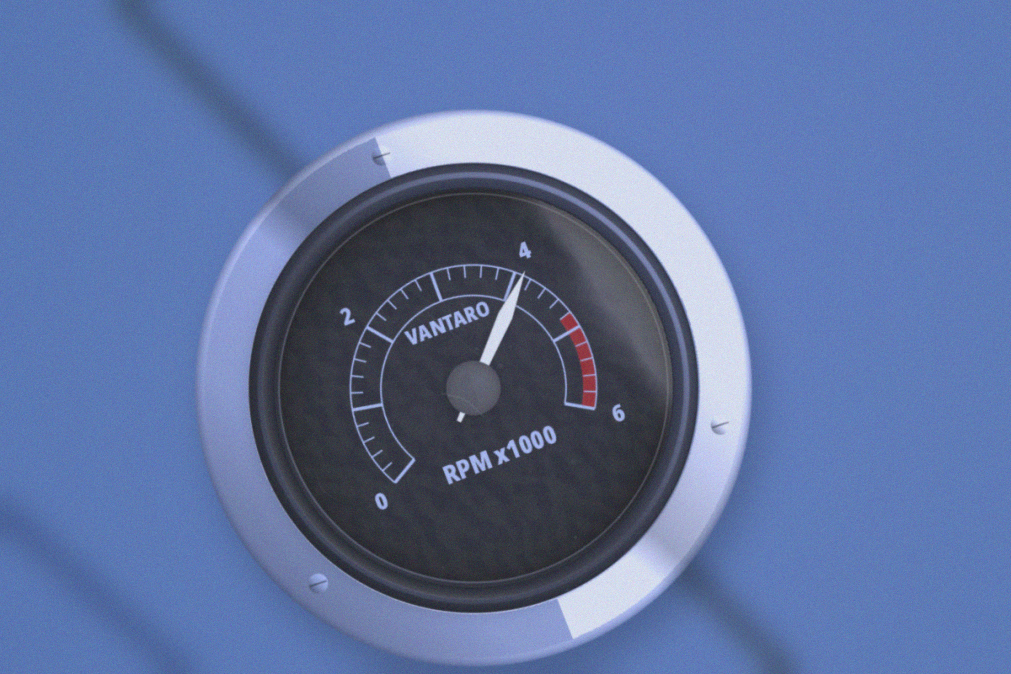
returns 4100 (rpm)
